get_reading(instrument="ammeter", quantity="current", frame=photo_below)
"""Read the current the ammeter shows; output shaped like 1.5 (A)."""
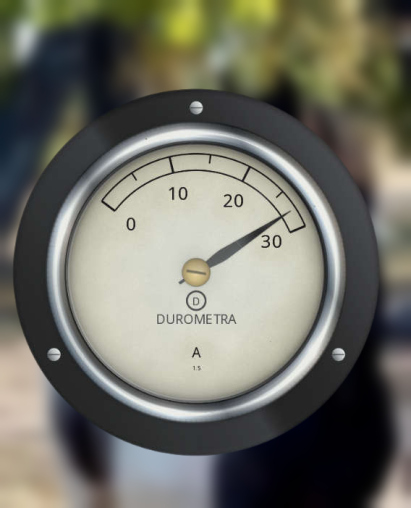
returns 27.5 (A)
